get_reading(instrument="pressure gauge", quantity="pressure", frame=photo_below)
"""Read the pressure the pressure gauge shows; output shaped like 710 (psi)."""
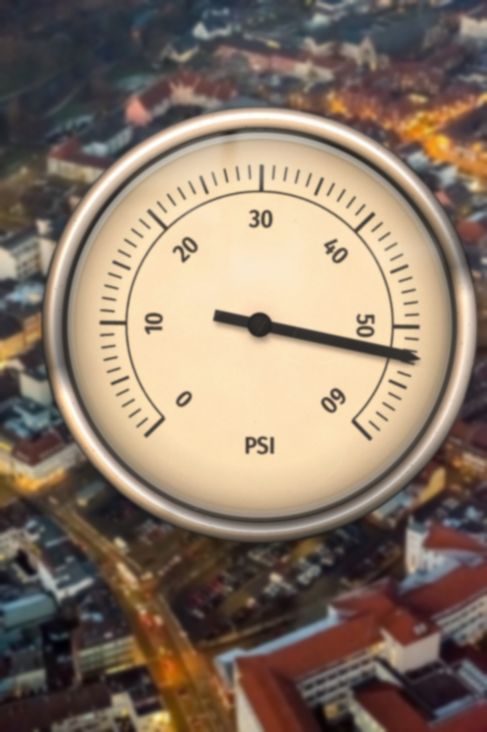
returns 52.5 (psi)
